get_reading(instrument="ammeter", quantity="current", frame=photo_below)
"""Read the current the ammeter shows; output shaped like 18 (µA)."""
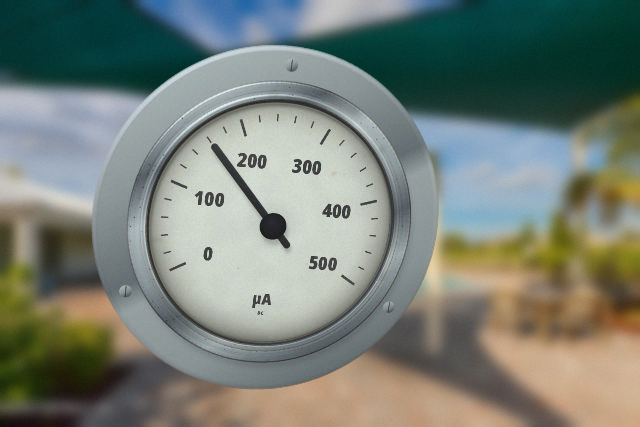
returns 160 (µA)
